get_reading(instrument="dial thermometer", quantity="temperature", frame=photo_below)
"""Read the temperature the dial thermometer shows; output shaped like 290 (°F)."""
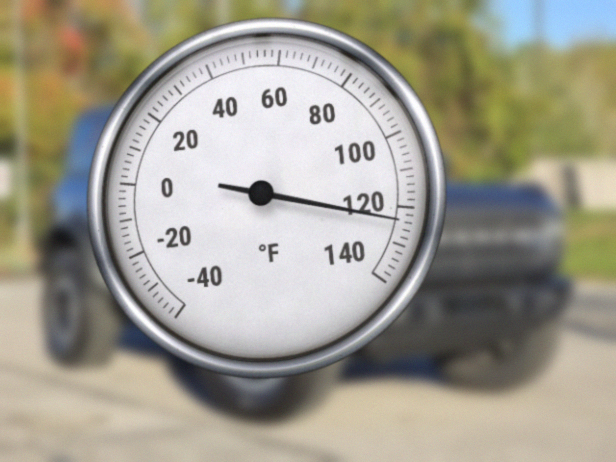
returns 124 (°F)
